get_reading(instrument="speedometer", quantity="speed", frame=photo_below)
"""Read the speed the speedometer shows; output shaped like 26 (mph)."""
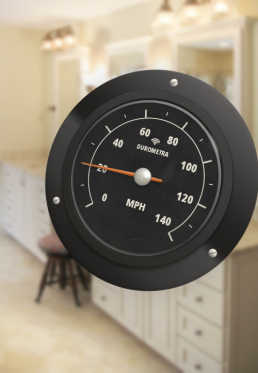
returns 20 (mph)
